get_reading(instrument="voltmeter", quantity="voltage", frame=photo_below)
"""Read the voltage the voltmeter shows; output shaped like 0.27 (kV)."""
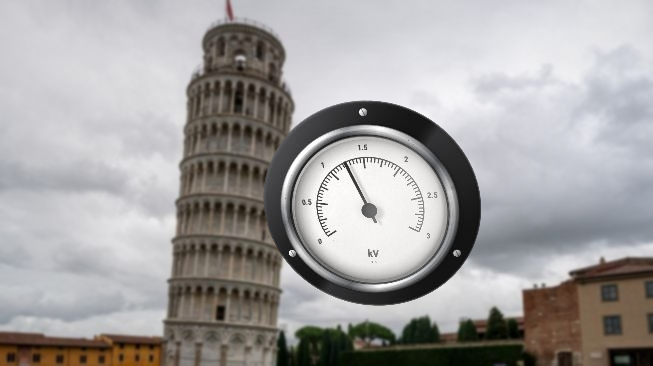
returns 1.25 (kV)
